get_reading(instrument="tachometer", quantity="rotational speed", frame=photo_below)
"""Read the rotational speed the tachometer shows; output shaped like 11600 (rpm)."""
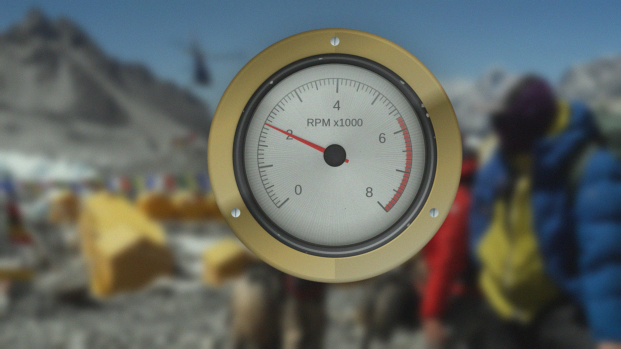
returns 2000 (rpm)
